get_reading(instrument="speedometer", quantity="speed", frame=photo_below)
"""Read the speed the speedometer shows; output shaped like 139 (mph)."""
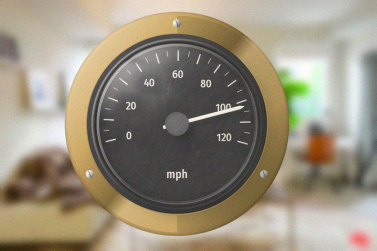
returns 102.5 (mph)
